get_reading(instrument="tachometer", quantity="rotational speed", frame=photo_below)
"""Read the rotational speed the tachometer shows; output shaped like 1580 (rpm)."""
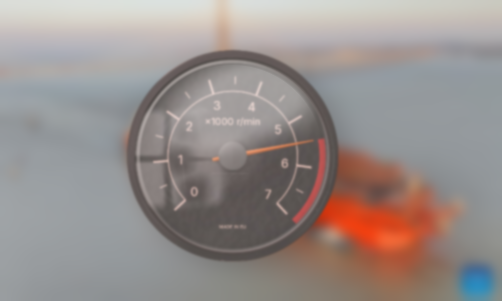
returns 5500 (rpm)
